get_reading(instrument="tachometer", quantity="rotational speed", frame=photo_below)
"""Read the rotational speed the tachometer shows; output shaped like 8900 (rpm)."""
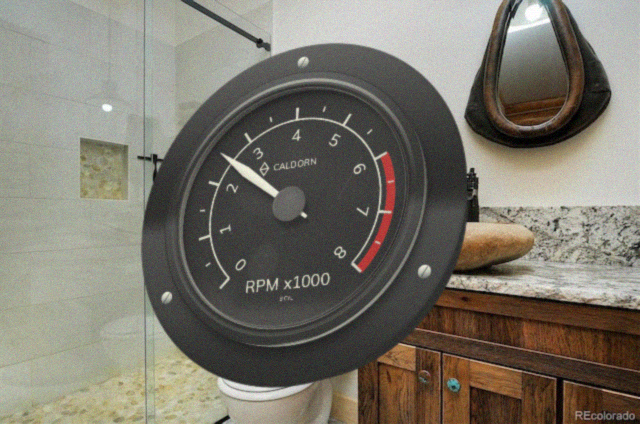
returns 2500 (rpm)
